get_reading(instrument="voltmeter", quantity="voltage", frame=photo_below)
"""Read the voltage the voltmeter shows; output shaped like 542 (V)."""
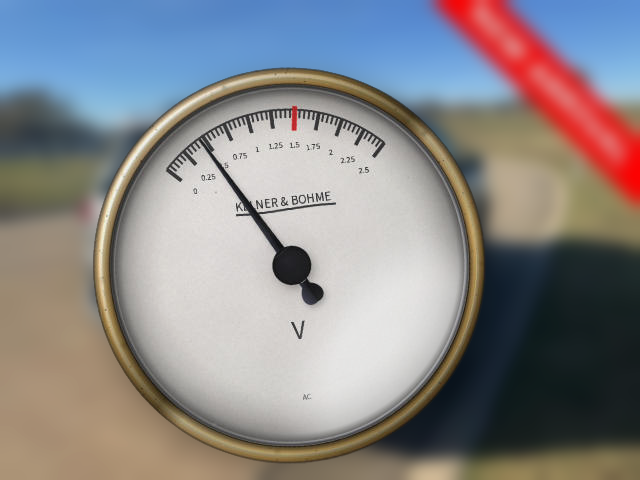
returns 0.45 (V)
